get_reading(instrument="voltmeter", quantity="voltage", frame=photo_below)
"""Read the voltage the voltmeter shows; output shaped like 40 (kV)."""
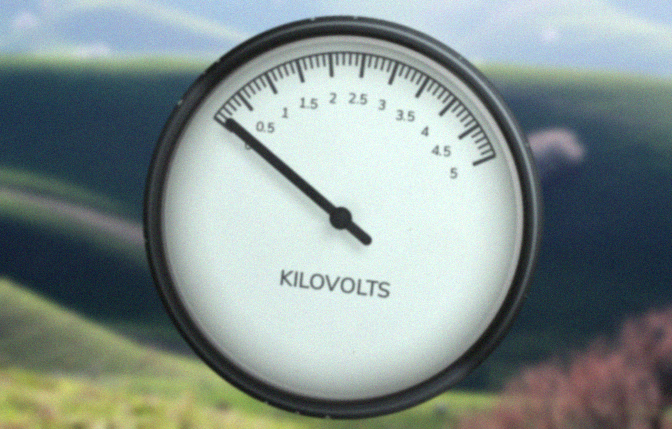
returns 0.1 (kV)
